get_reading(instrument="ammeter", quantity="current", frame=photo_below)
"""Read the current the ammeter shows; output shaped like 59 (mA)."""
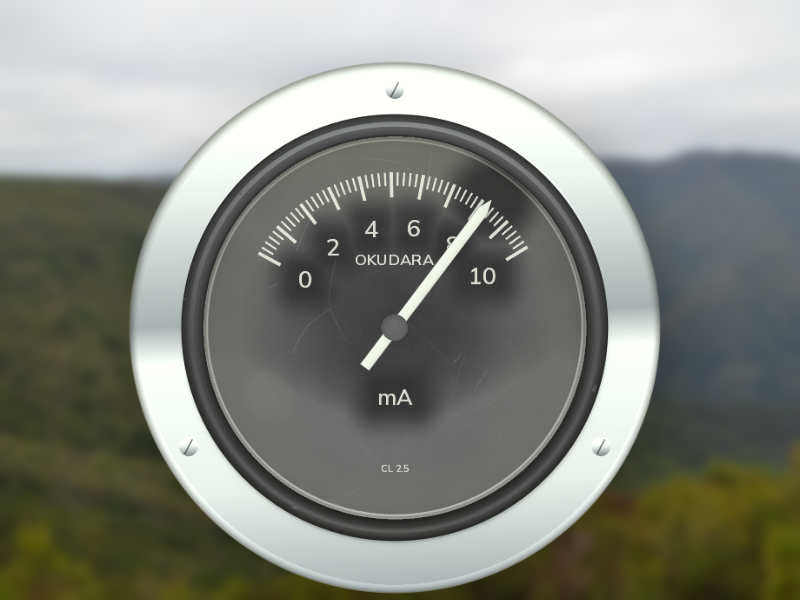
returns 8.2 (mA)
